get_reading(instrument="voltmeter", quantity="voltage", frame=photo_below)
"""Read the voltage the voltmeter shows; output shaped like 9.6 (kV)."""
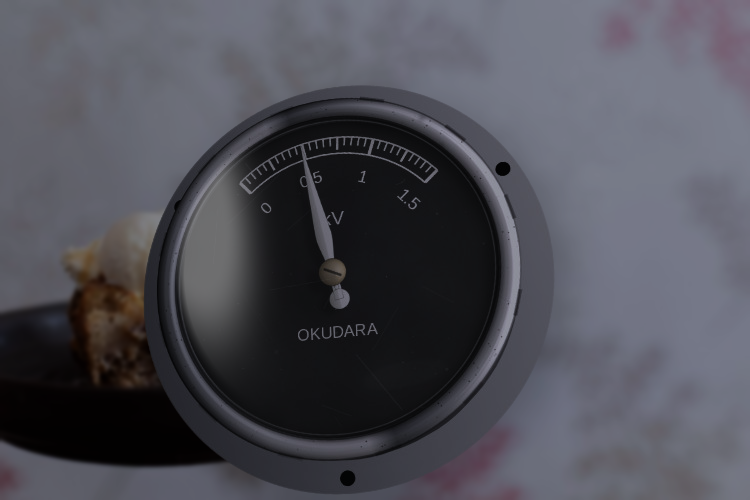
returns 0.5 (kV)
